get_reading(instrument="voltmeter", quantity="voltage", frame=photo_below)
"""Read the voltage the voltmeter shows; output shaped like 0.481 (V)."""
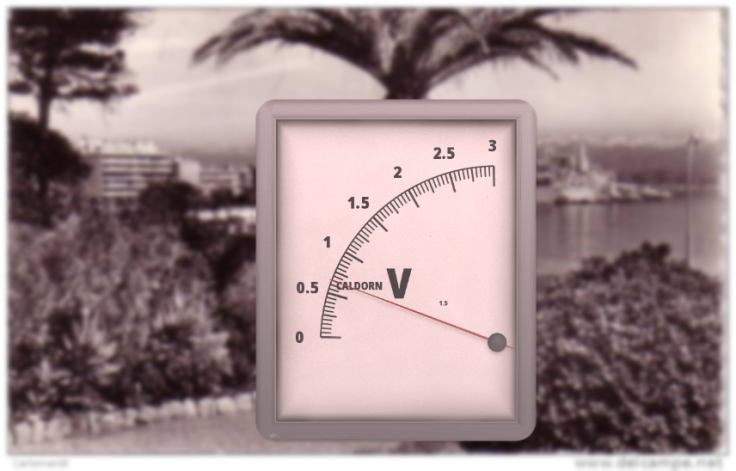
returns 0.65 (V)
